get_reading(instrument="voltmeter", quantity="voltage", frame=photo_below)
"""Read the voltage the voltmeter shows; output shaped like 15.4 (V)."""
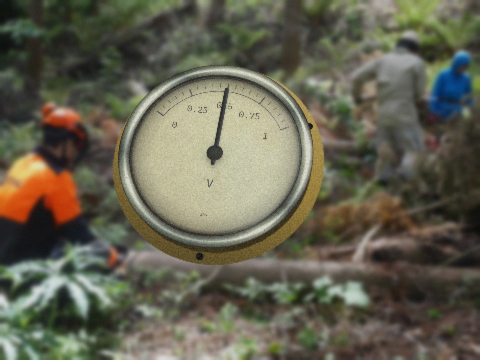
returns 0.5 (V)
